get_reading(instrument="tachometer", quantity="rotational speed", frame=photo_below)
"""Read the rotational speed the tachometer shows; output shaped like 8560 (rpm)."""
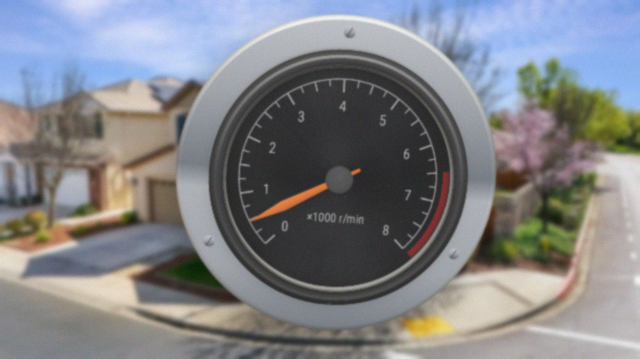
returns 500 (rpm)
